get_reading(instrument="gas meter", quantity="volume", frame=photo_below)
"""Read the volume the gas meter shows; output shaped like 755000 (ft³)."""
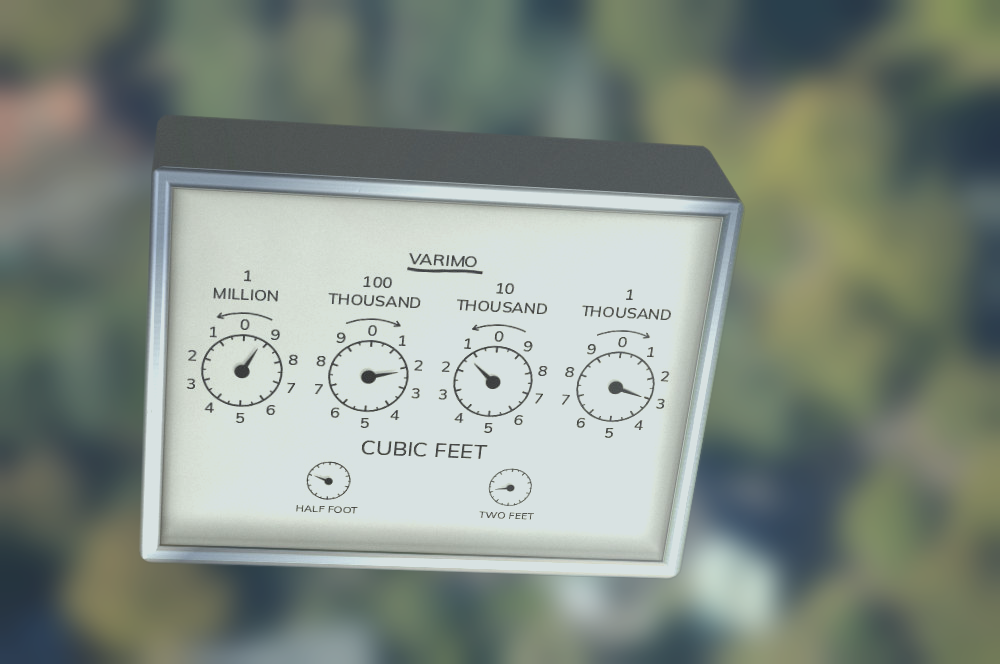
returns 921300 (ft³)
